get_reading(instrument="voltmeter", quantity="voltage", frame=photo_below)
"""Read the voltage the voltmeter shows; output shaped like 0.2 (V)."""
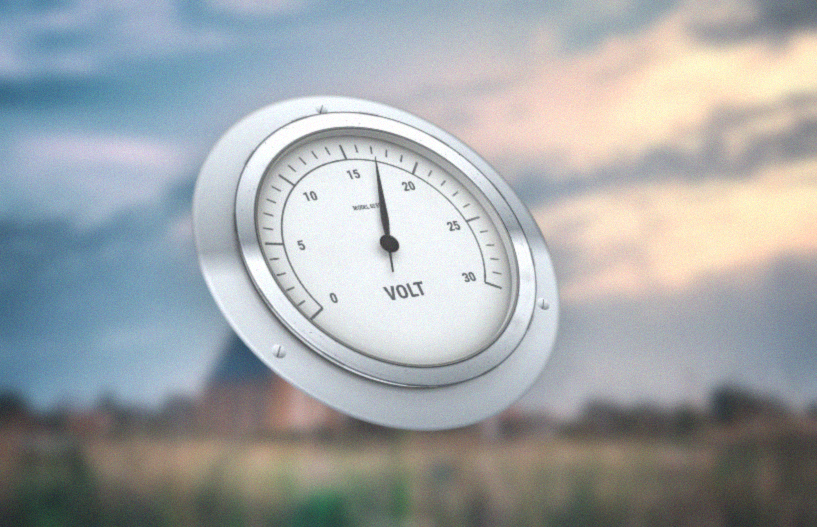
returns 17 (V)
